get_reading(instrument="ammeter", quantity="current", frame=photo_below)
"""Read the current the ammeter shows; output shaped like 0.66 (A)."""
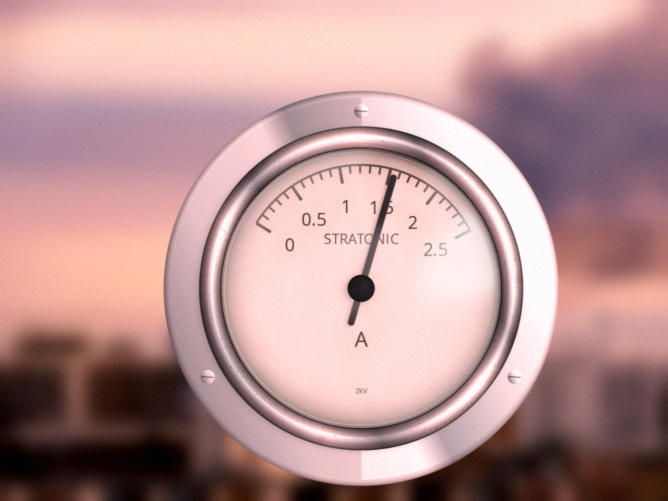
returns 1.55 (A)
